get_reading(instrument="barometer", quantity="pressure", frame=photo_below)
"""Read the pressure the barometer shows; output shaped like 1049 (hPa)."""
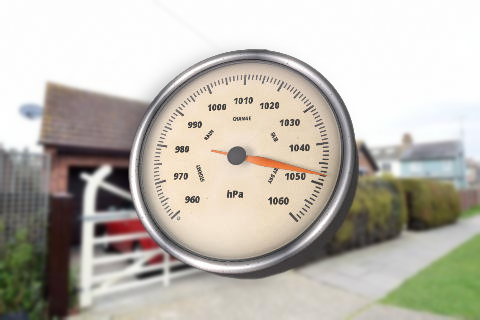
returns 1048 (hPa)
